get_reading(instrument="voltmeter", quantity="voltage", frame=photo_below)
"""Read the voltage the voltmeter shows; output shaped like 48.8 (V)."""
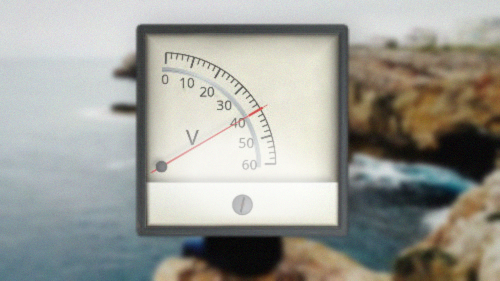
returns 40 (V)
